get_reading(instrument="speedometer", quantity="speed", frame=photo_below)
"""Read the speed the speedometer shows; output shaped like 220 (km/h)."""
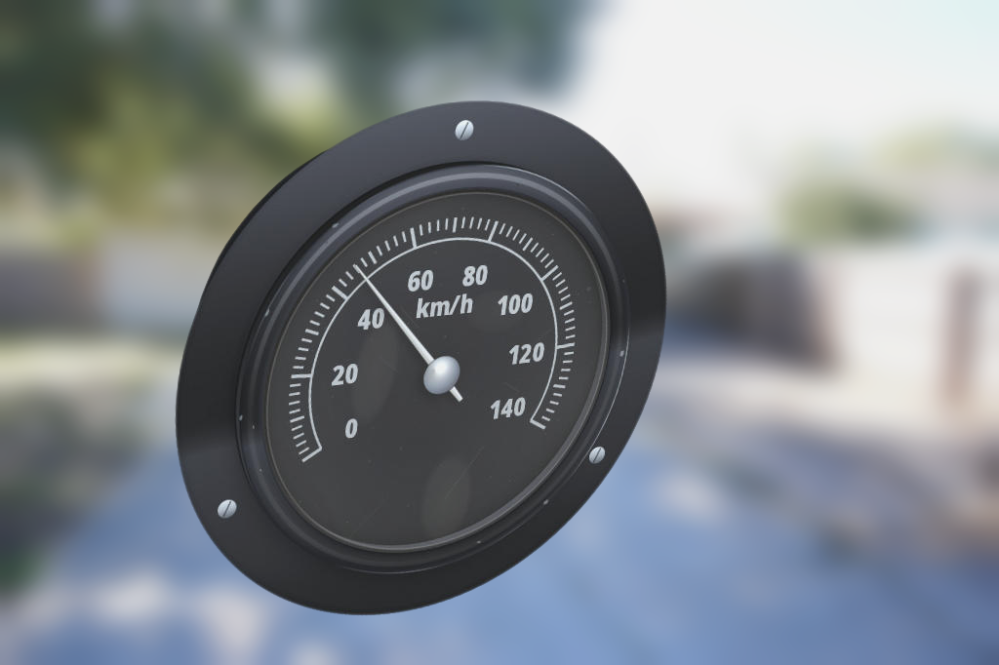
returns 46 (km/h)
